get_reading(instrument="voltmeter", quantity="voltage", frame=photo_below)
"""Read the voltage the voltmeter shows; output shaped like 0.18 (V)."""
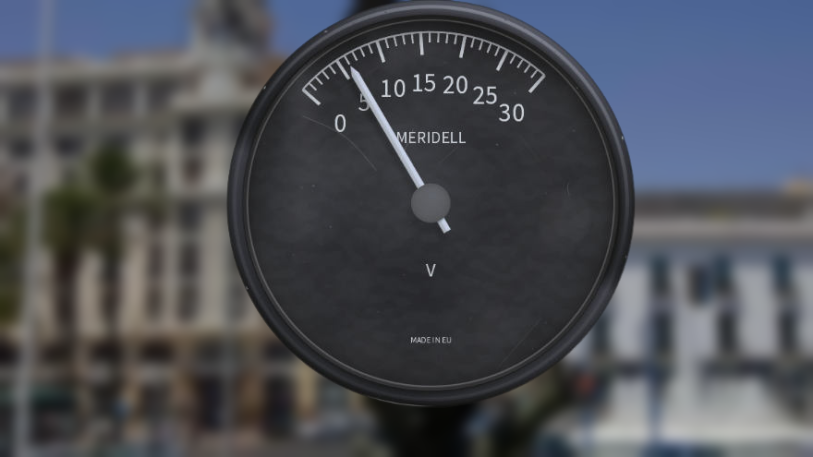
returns 6 (V)
